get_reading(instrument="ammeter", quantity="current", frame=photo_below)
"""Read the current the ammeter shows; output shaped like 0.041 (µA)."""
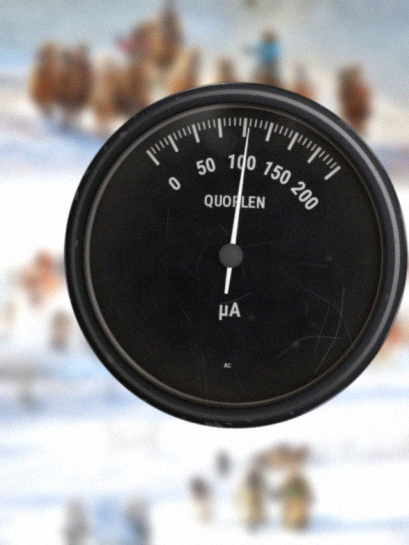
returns 105 (µA)
